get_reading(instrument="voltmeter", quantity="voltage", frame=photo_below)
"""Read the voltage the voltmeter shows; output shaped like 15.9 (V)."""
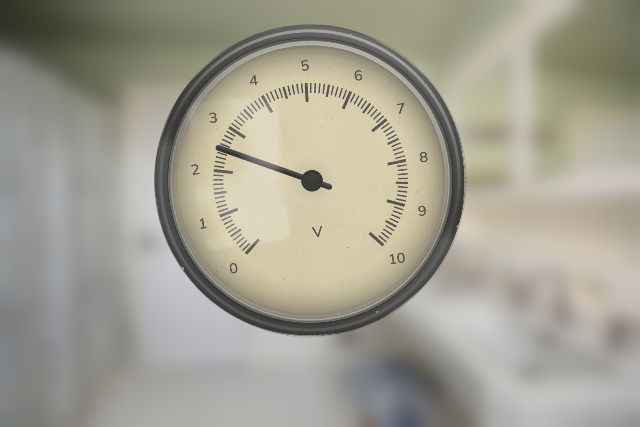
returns 2.5 (V)
